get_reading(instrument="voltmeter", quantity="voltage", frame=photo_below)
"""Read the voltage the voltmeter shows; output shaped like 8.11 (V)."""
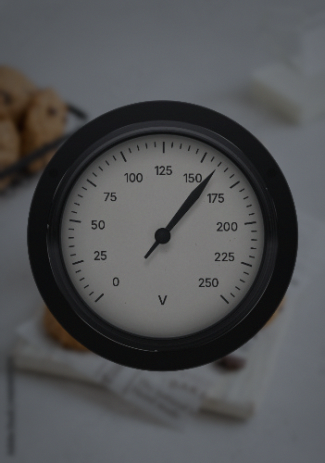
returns 160 (V)
